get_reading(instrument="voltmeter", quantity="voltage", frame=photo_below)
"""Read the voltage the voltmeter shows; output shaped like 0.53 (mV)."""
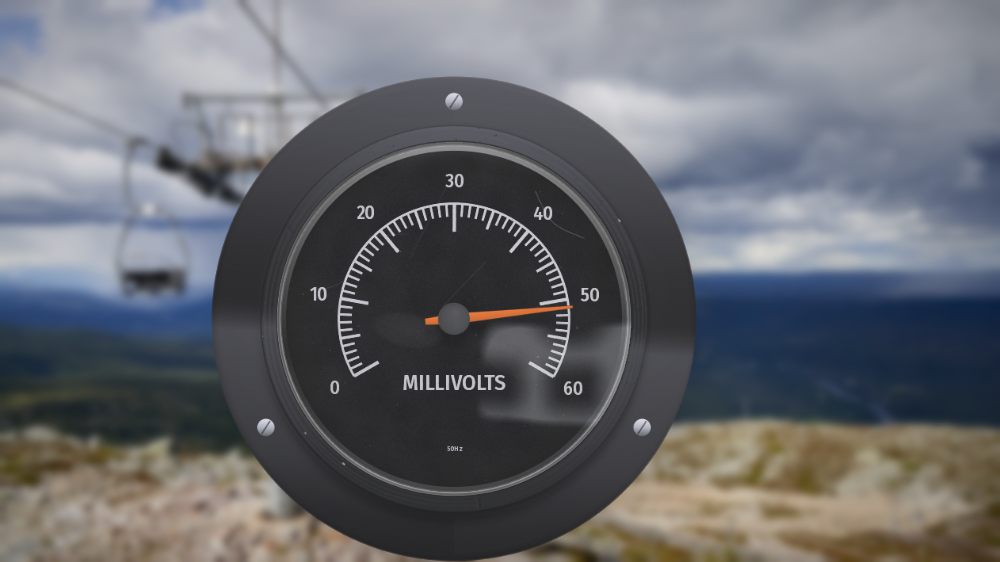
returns 51 (mV)
